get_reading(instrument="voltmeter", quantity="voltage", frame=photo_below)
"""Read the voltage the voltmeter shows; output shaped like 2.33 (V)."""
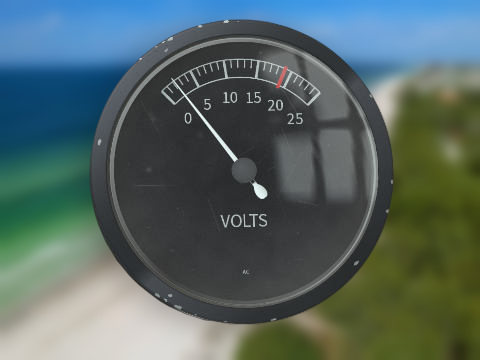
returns 2 (V)
